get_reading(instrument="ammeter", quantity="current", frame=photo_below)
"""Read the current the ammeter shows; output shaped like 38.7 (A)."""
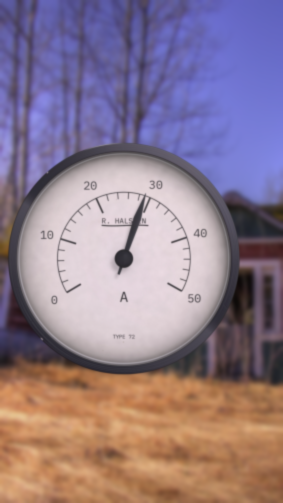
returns 29 (A)
